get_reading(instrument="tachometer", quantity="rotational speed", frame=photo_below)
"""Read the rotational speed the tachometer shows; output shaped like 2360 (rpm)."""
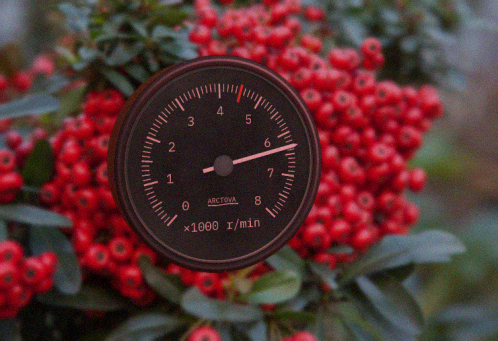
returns 6300 (rpm)
